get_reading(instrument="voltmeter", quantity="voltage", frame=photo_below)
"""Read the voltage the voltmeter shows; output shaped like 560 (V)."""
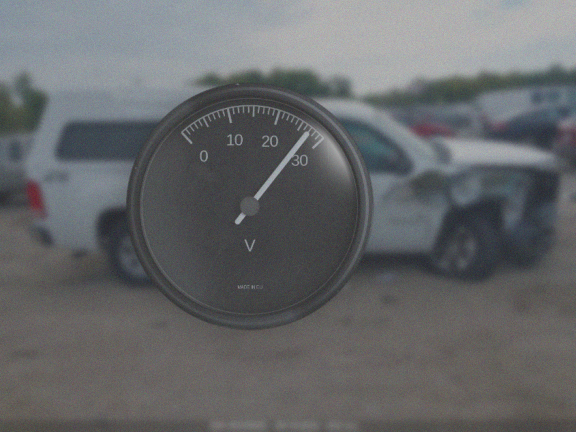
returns 27 (V)
